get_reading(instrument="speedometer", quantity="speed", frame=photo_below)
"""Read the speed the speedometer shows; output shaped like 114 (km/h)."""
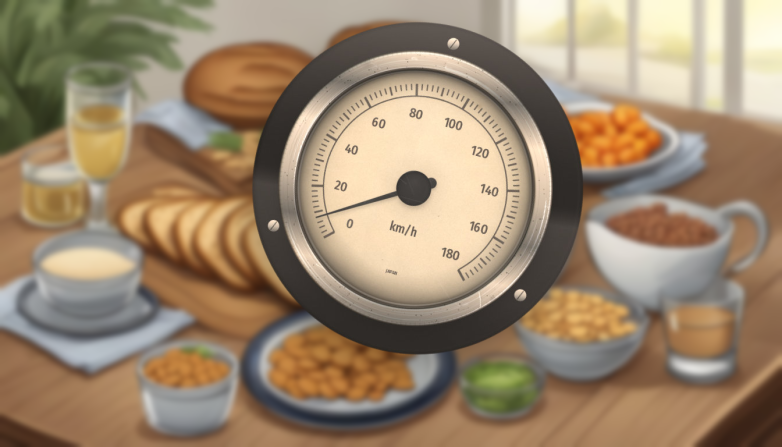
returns 8 (km/h)
